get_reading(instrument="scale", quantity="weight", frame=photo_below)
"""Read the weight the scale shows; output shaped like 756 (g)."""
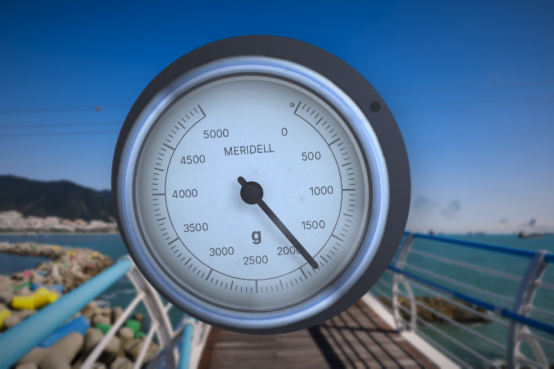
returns 1850 (g)
